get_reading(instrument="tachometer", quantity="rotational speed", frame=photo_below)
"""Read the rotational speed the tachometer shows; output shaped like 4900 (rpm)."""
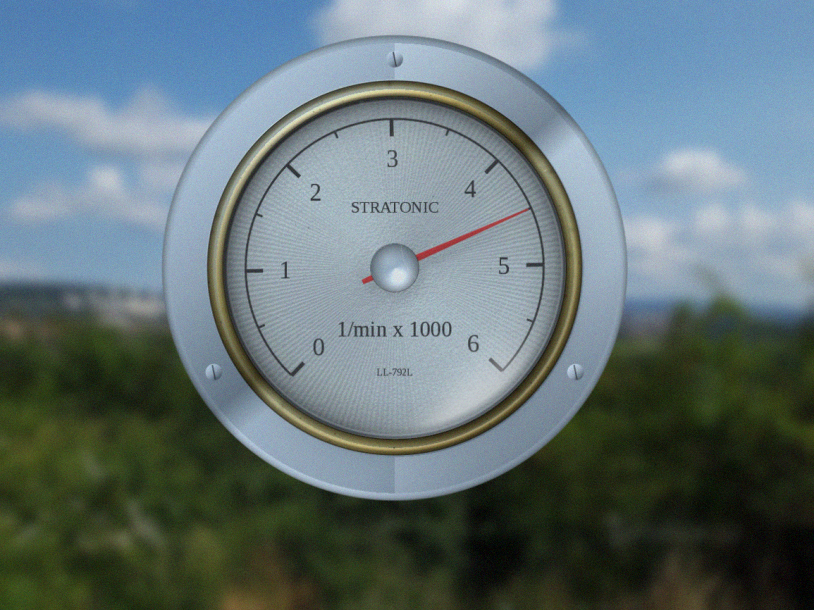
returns 4500 (rpm)
